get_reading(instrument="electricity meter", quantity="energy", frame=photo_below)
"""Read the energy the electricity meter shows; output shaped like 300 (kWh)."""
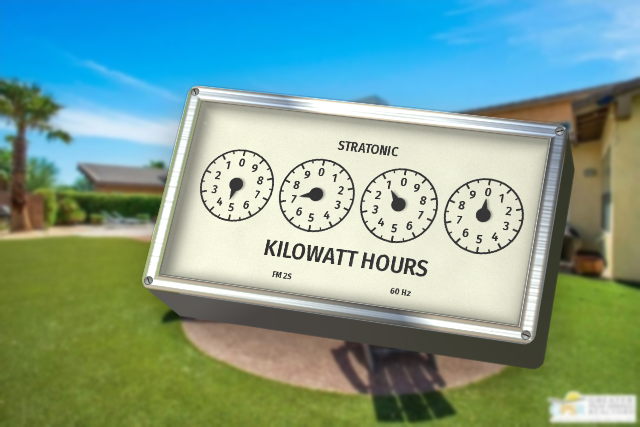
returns 4710 (kWh)
